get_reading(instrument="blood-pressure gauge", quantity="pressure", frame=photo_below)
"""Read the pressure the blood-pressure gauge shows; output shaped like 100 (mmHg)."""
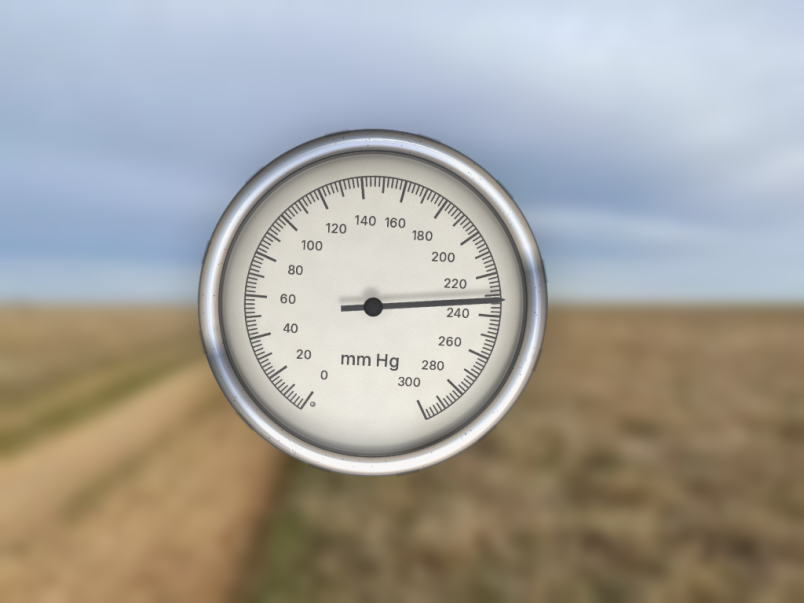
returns 232 (mmHg)
